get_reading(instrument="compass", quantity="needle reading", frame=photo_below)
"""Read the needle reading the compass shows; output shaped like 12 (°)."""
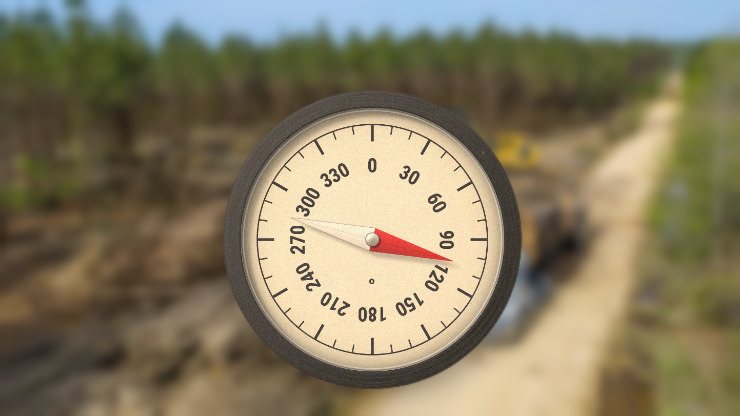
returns 105 (°)
